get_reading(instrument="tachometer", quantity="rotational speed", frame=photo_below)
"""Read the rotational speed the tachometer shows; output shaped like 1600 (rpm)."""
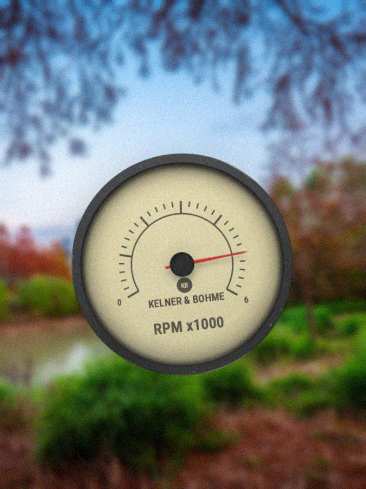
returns 5000 (rpm)
